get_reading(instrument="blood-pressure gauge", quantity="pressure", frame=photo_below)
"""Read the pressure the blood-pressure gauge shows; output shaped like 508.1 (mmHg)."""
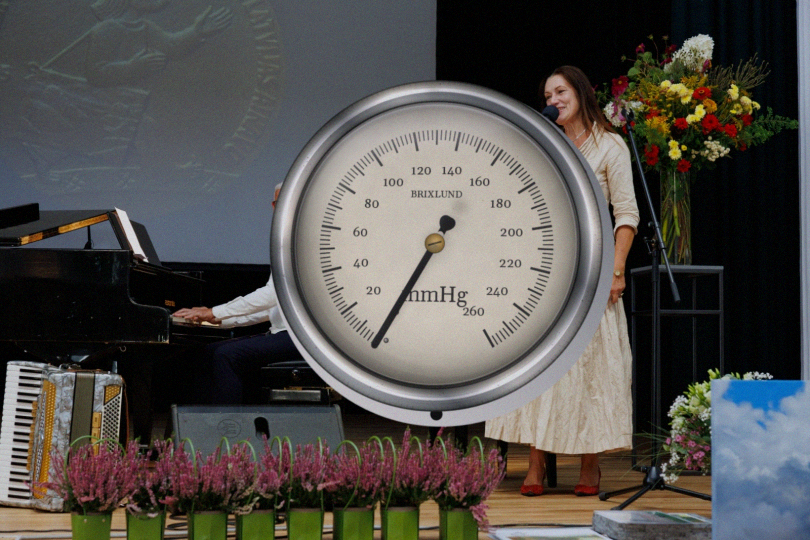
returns 0 (mmHg)
